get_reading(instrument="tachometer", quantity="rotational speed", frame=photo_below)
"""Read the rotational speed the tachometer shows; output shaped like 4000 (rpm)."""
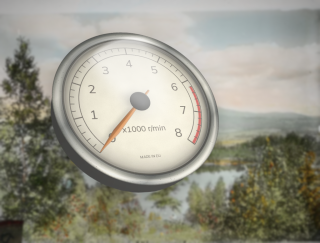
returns 0 (rpm)
